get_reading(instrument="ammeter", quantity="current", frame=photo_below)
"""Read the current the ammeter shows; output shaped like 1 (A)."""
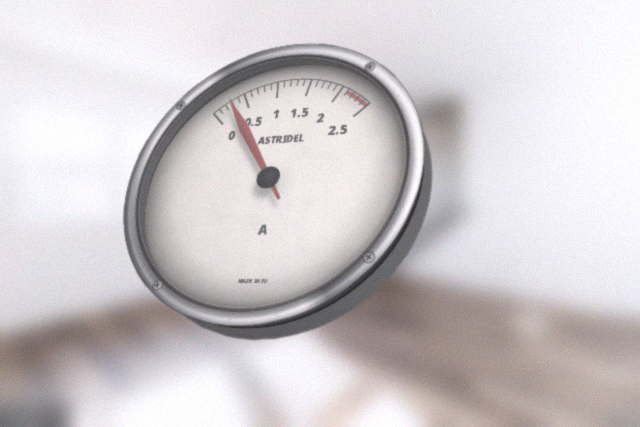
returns 0.3 (A)
